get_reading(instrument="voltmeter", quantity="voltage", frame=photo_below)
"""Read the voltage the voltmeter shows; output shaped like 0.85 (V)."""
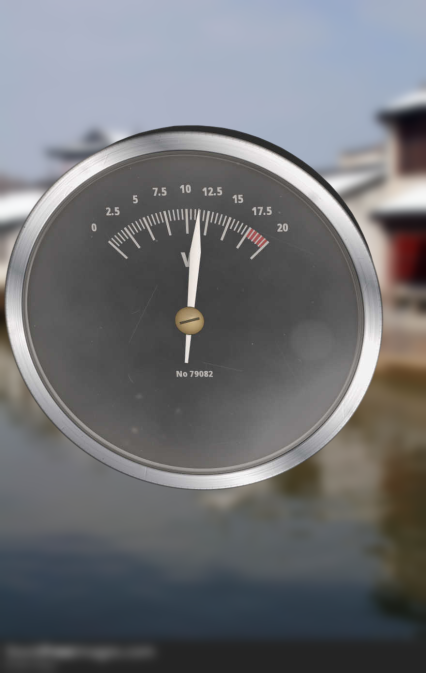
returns 11.5 (V)
